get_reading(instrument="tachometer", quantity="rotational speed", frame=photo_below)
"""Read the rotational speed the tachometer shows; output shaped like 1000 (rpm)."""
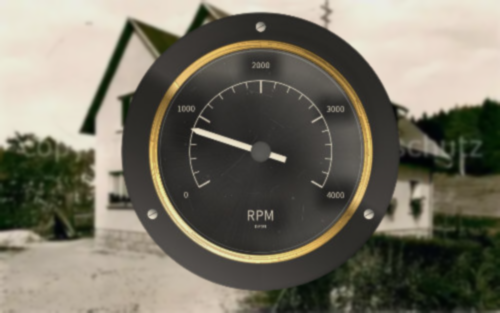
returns 800 (rpm)
